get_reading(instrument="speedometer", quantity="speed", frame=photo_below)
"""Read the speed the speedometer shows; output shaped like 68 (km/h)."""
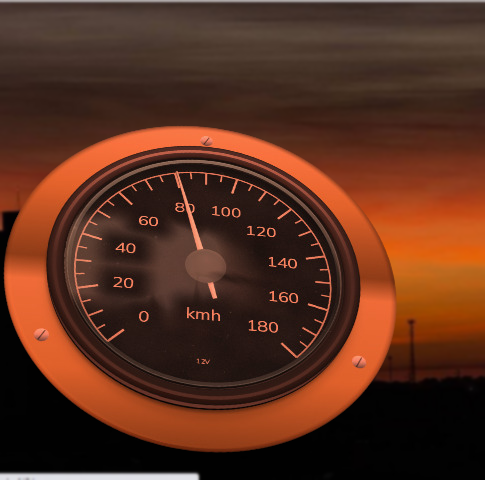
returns 80 (km/h)
